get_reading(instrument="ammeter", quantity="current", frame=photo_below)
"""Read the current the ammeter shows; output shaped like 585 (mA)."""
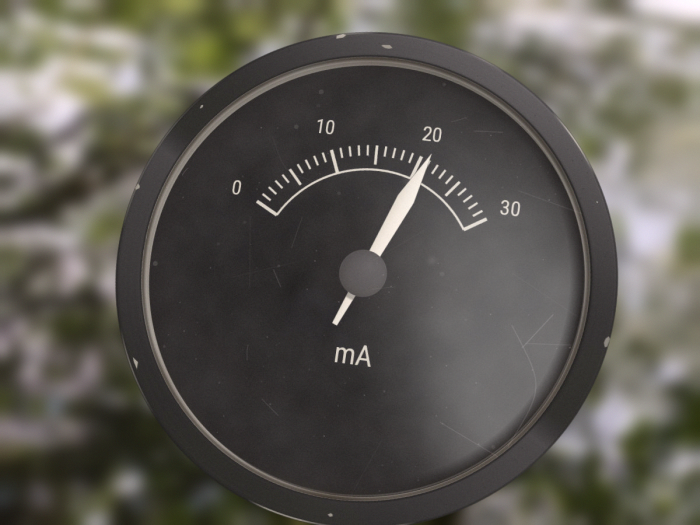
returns 21 (mA)
